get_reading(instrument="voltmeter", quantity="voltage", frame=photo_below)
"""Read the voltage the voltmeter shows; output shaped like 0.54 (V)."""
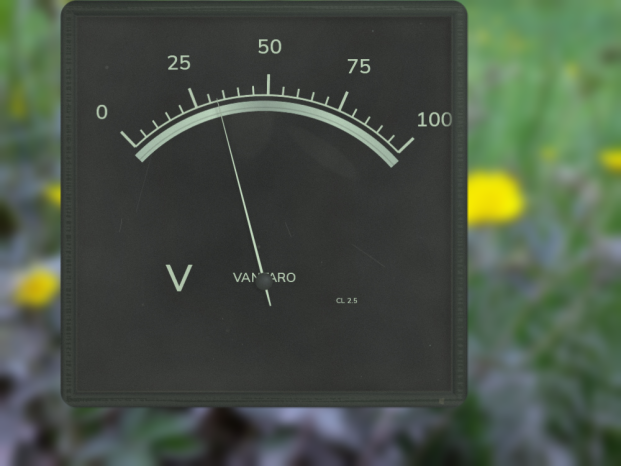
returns 32.5 (V)
